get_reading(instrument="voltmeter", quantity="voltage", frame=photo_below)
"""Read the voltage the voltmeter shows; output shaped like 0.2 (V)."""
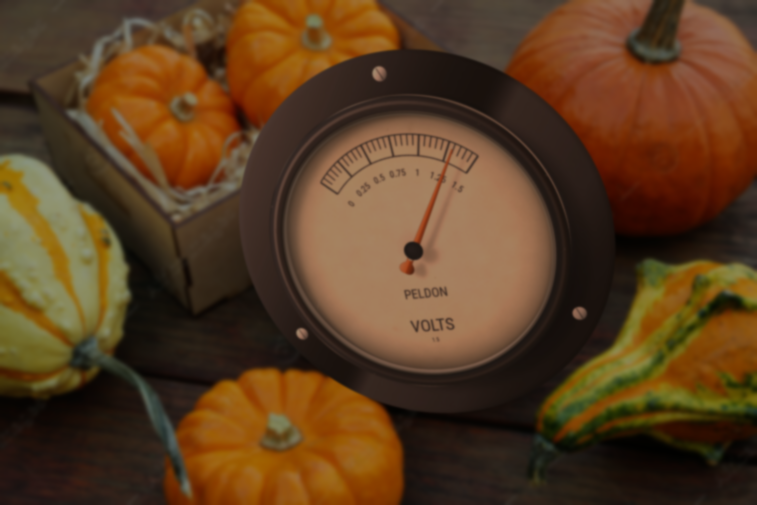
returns 1.3 (V)
